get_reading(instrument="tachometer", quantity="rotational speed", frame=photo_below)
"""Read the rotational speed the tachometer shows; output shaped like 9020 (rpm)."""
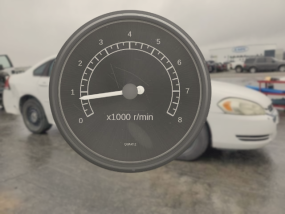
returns 750 (rpm)
